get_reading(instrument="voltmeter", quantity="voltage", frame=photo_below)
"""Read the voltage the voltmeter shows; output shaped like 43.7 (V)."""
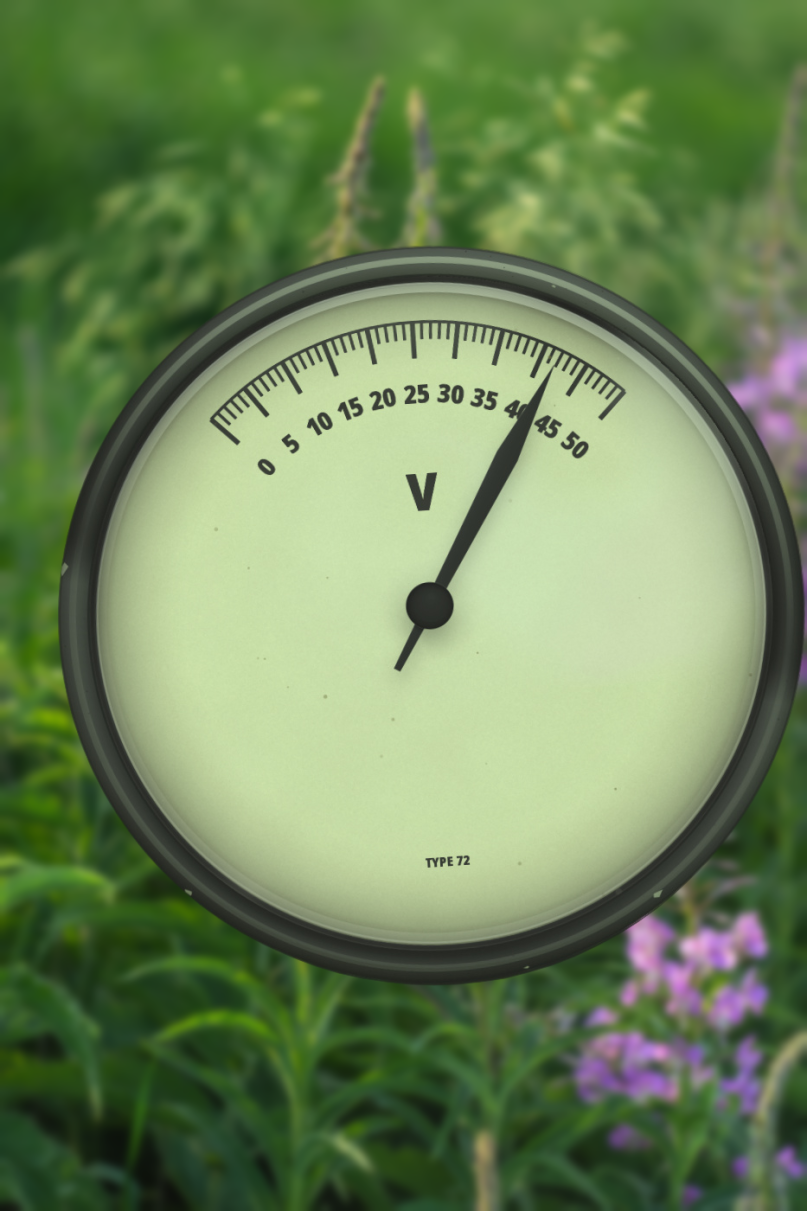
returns 42 (V)
